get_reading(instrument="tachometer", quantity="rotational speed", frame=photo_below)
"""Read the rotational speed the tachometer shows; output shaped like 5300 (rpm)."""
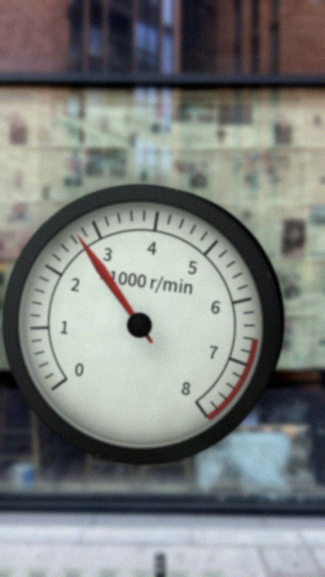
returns 2700 (rpm)
